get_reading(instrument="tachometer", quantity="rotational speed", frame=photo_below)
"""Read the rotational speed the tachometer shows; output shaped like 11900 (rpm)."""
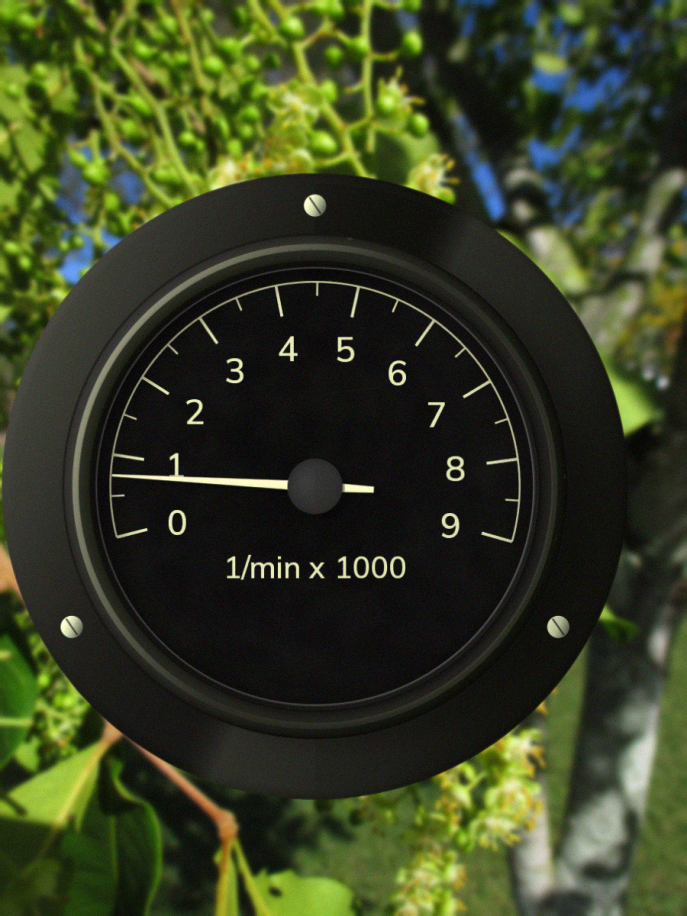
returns 750 (rpm)
